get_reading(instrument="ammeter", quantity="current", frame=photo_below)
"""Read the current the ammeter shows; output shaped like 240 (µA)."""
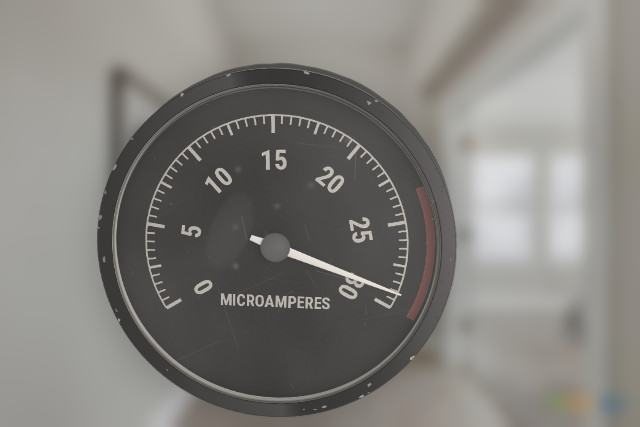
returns 29 (µA)
